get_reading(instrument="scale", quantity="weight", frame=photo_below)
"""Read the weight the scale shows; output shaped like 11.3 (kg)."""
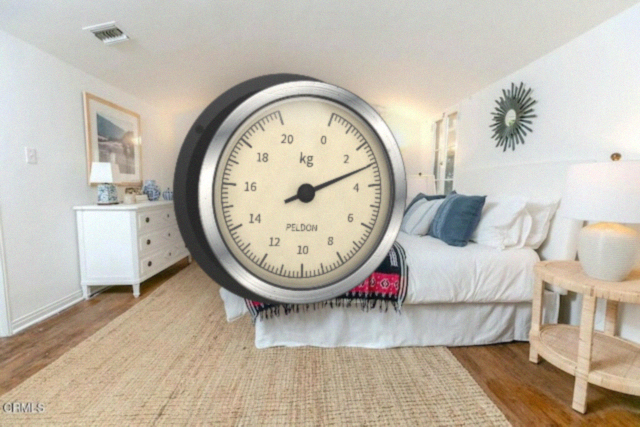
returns 3 (kg)
